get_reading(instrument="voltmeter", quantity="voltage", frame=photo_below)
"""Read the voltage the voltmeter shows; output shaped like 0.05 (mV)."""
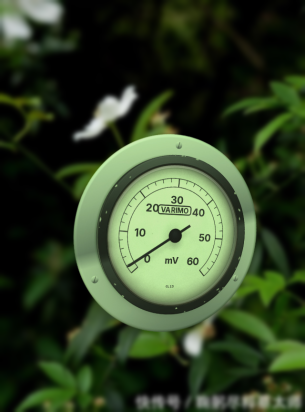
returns 2 (mV)
